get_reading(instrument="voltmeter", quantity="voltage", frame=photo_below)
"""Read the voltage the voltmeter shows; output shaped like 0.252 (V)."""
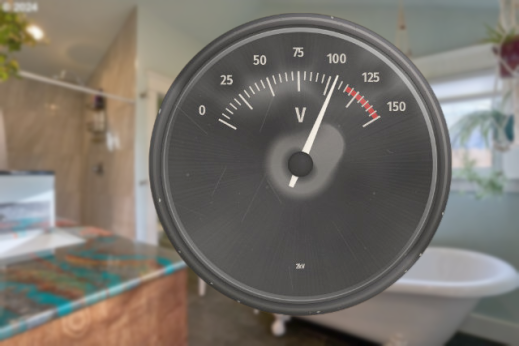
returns 105 (V)
